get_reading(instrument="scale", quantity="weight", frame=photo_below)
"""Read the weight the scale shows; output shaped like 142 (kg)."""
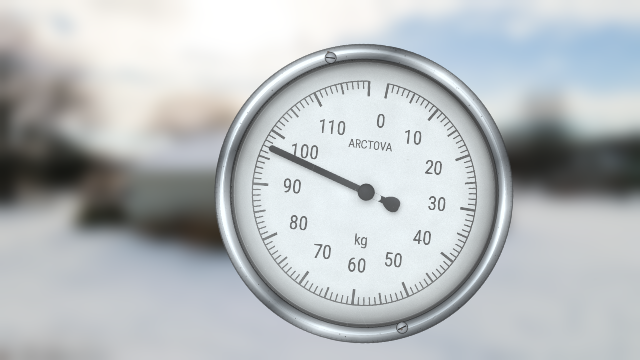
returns 97 (kg)
